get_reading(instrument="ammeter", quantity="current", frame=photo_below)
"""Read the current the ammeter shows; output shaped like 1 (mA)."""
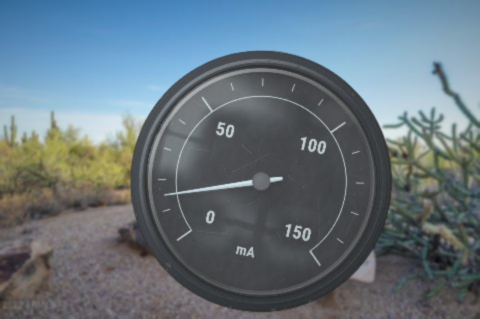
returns 15 (mA)
